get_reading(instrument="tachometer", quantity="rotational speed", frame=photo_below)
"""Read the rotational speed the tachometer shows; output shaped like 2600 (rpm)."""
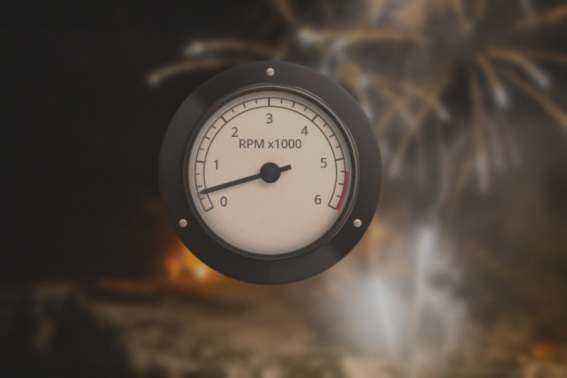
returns 375 (rpm)
